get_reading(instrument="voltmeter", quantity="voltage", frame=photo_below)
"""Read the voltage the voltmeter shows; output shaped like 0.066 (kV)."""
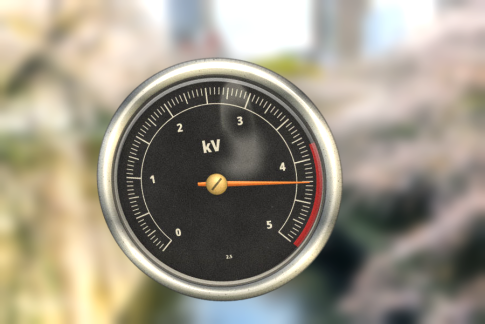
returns 4.25 (kV)
